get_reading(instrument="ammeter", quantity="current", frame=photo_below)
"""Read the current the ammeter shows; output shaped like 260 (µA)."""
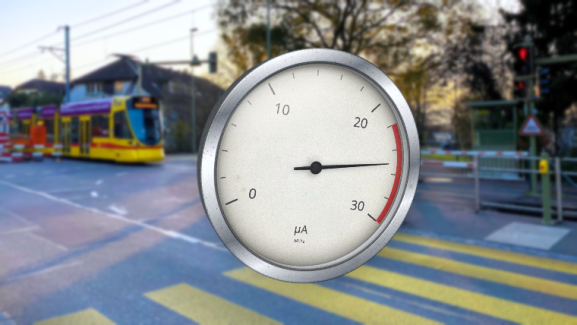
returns 25 (µA)
